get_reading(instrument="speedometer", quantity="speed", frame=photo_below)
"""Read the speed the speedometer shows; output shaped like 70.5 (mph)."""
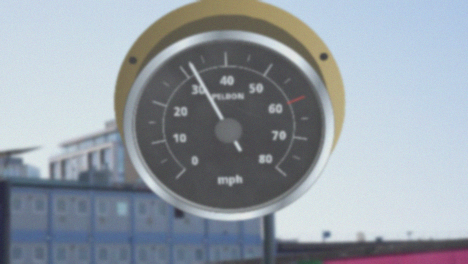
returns 32.5 (mph)
